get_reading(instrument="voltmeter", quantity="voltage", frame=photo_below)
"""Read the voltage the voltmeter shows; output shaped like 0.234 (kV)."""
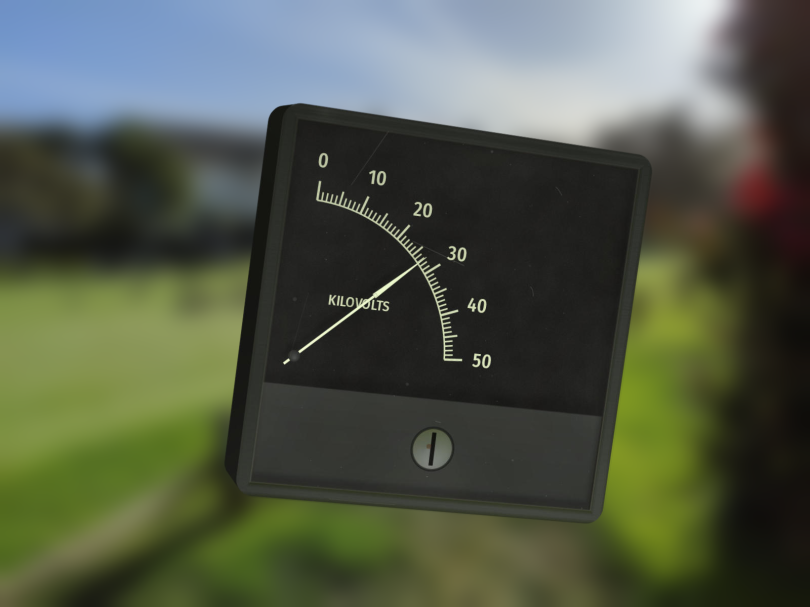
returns 27 (kV)
